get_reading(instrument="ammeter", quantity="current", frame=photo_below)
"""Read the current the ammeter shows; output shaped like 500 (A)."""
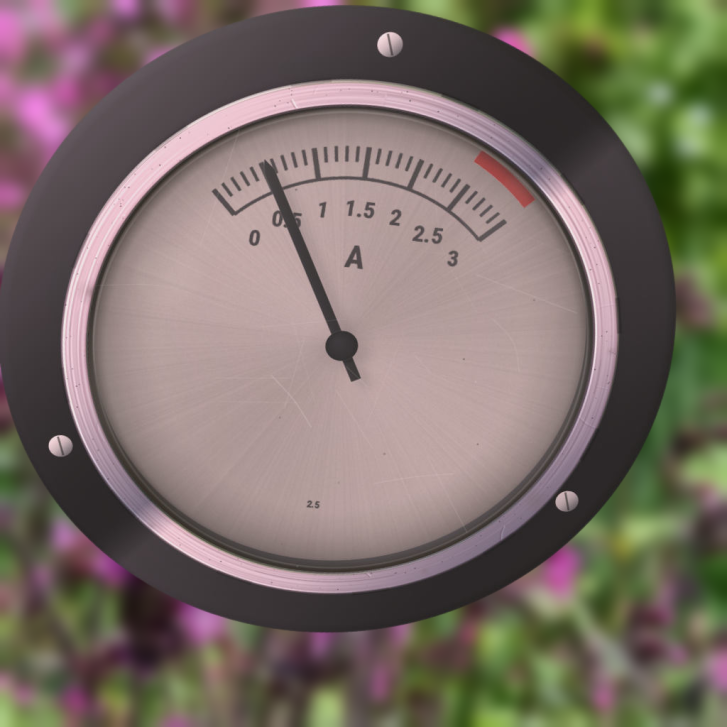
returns 0.55 (A)
